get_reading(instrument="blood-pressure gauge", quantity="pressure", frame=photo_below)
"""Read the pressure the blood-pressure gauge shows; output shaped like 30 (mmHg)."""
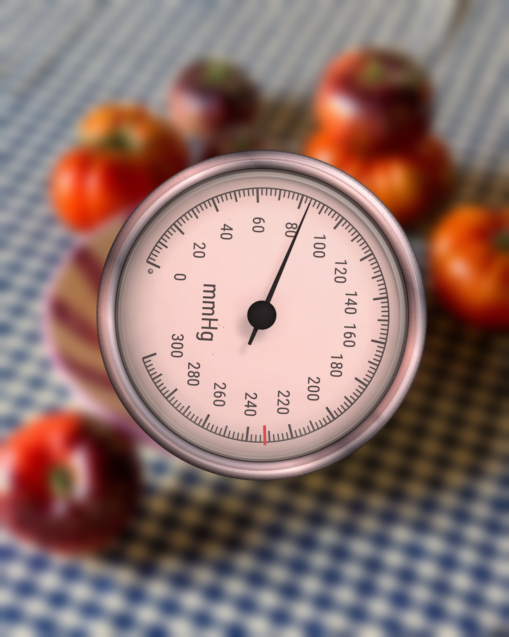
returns 84 (mmHg)
